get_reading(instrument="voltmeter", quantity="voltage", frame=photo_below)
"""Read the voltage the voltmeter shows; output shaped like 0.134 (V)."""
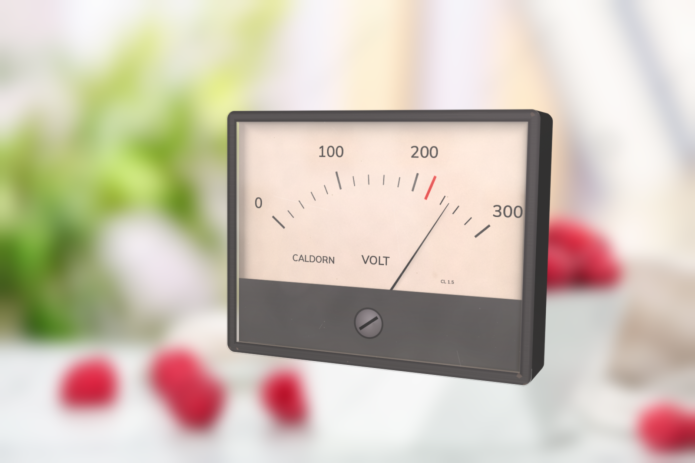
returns 250 (V)
